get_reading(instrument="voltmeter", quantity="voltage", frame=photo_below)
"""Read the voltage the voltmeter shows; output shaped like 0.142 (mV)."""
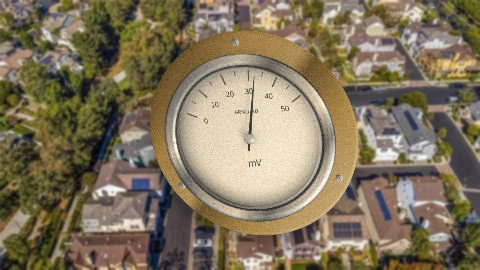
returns 32.5 (mV)
